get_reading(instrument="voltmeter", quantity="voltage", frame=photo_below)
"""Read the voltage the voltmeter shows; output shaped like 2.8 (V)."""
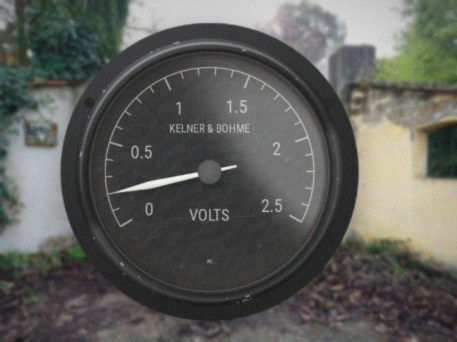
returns 0.2 (V)
